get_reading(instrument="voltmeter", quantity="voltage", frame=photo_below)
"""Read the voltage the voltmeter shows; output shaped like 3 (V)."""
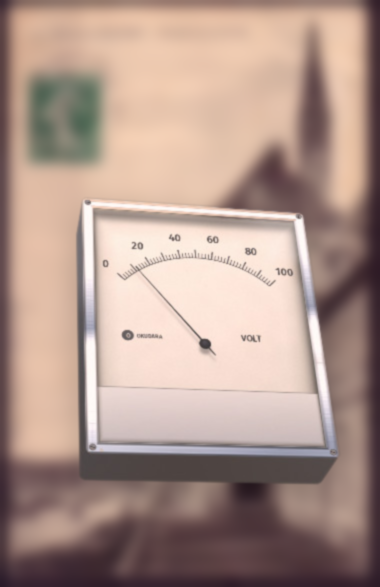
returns 10 (V)
